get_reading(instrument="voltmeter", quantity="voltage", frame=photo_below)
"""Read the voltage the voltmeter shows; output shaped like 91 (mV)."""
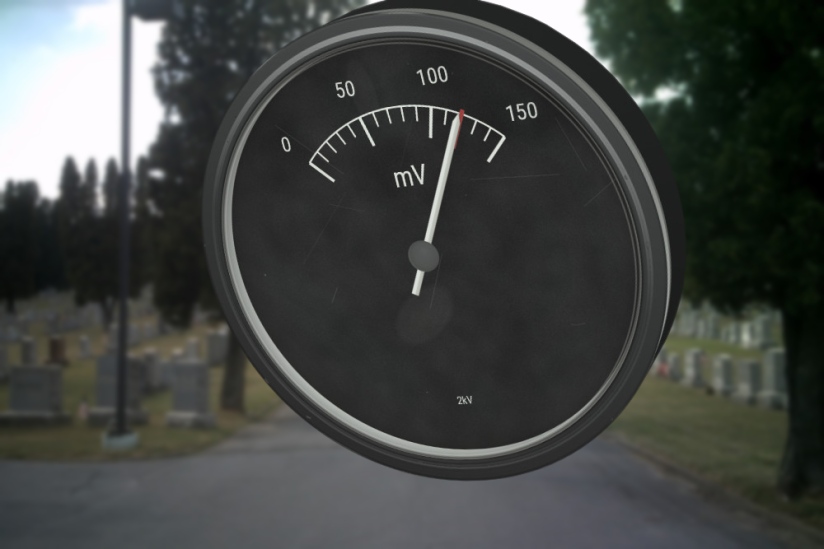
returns 120 (mV)
